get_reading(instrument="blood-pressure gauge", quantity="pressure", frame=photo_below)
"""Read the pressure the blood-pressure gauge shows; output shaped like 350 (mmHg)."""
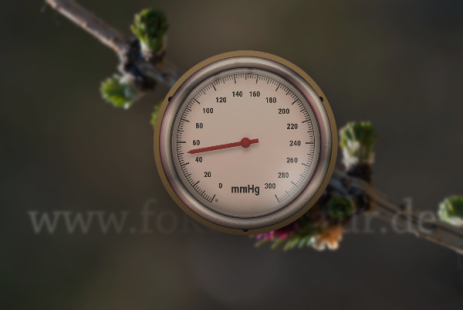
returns 50 (mmHg)
